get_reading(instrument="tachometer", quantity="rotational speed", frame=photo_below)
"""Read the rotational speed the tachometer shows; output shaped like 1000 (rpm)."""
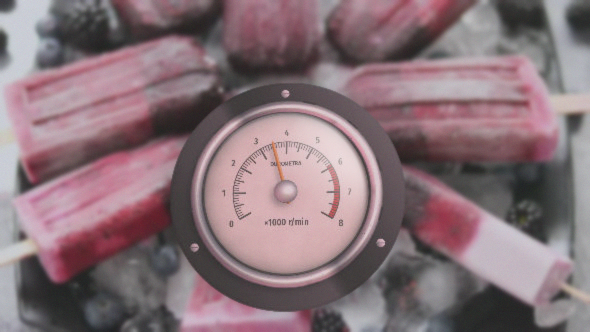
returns 3500 (rpm)
